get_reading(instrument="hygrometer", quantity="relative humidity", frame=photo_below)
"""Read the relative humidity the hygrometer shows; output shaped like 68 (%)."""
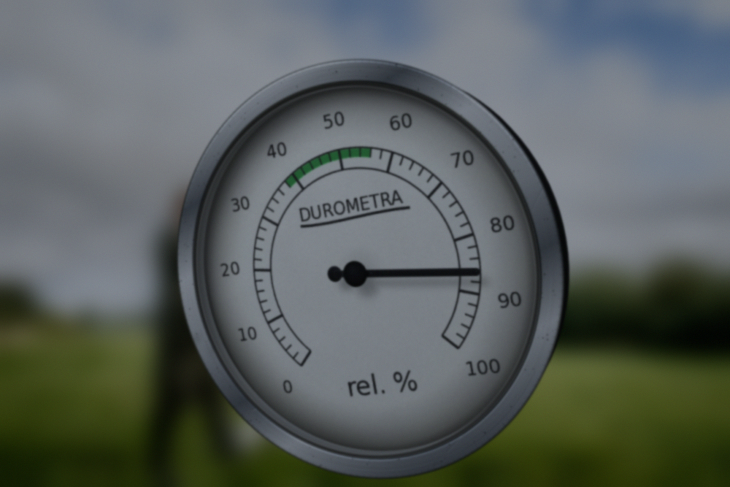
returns 86 (%)
